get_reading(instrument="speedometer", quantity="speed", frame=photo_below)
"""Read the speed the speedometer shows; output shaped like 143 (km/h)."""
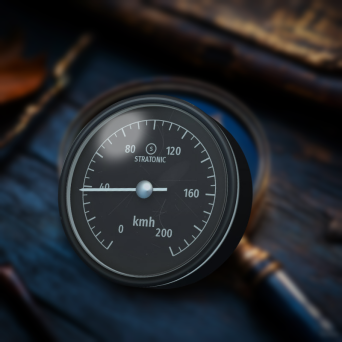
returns 37.5 (km/h)
